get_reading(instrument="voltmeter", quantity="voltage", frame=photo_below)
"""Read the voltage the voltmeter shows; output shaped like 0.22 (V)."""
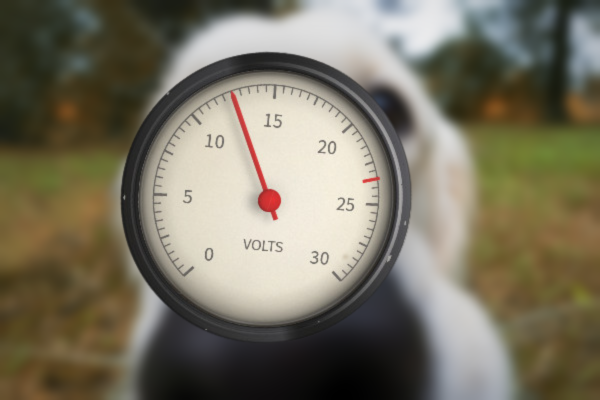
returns 12.5 (V)
